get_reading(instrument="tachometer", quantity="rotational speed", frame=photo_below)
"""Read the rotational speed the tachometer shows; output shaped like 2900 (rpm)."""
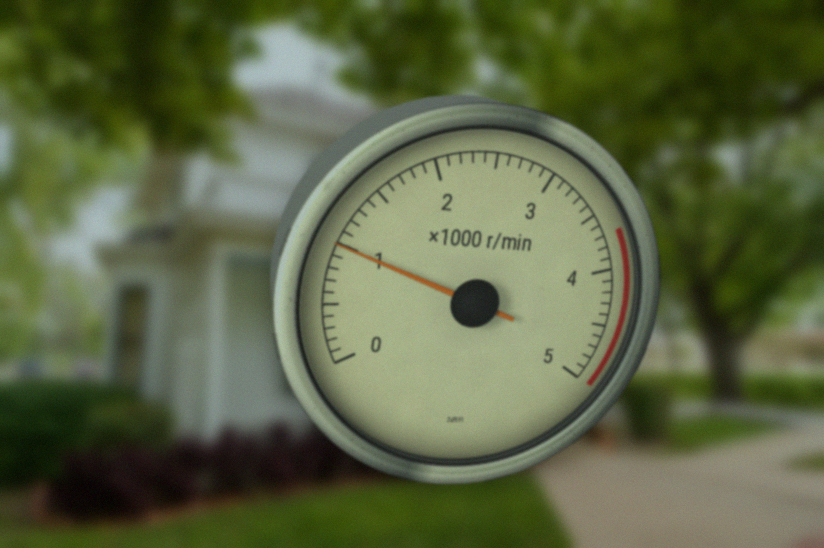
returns 1000 (rpm)
